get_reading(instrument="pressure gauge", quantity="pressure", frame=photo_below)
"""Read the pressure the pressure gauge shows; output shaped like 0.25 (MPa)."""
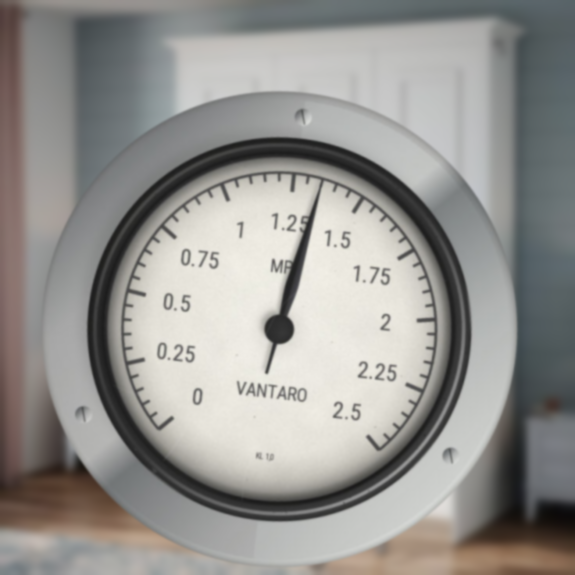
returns 1.35 (MPa)
